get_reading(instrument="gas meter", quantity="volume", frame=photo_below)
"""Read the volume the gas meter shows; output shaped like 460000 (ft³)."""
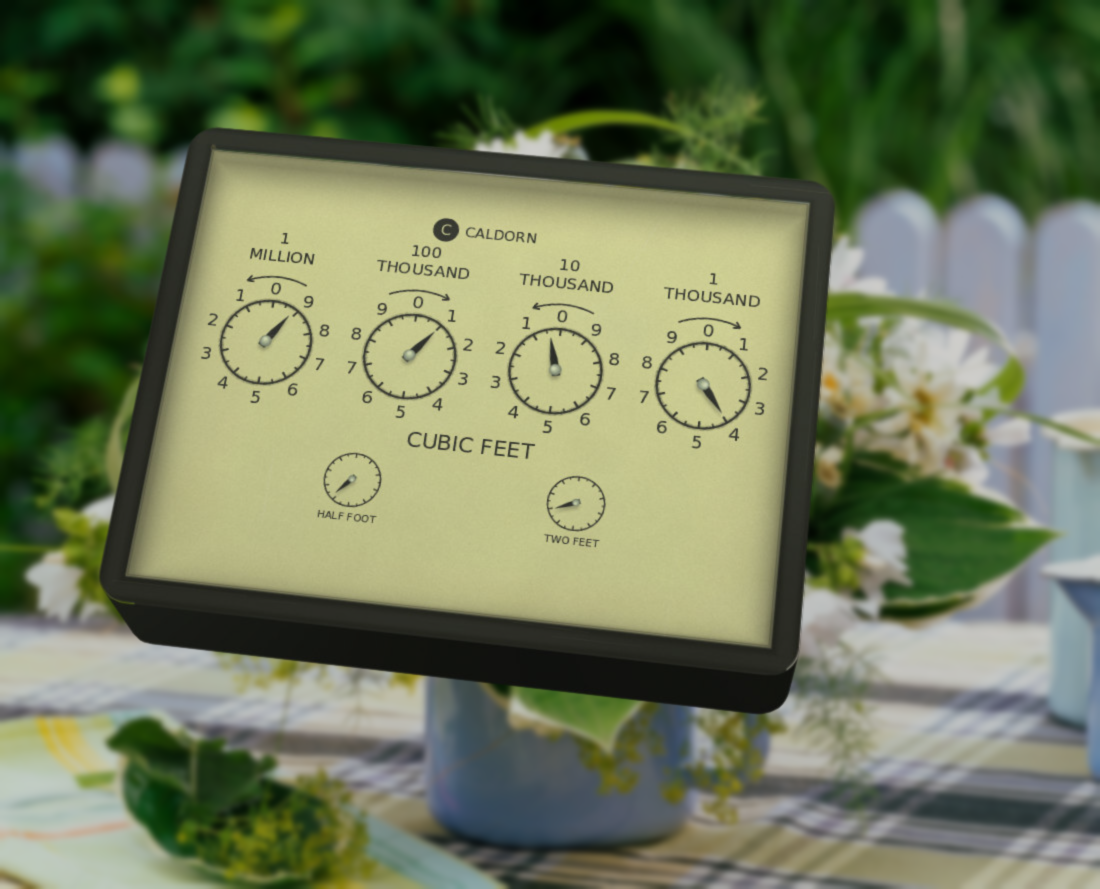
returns 910400 (ft³)
